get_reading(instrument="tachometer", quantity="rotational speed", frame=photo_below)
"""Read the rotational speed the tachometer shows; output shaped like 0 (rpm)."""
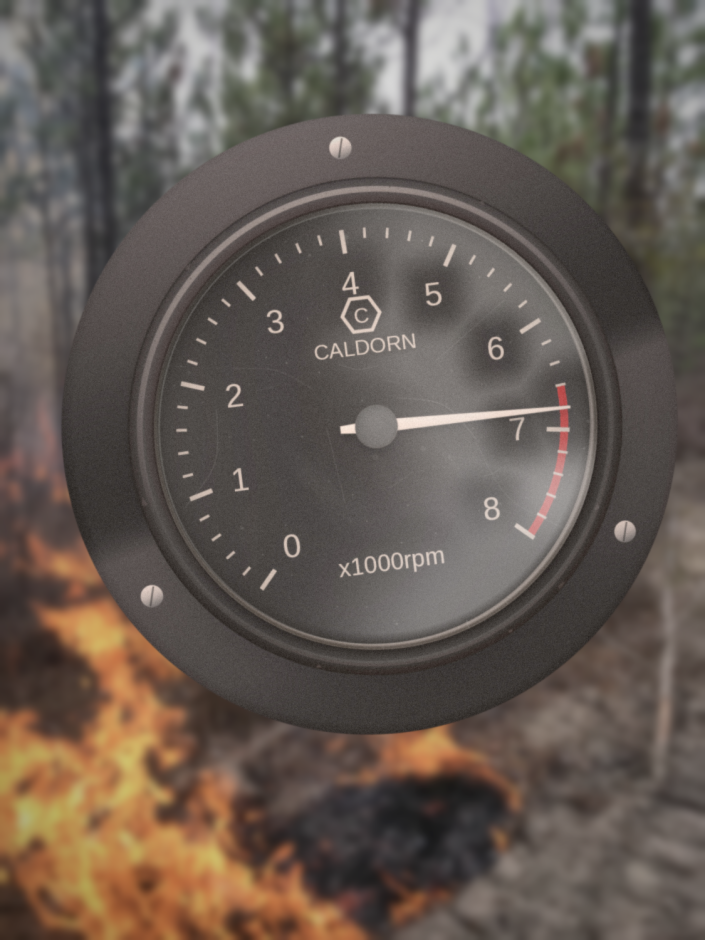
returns 6800 (rpm)
